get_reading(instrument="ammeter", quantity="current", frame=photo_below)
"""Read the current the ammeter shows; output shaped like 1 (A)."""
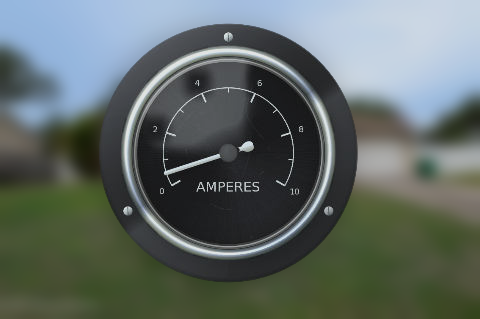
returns 0.5 (A)
